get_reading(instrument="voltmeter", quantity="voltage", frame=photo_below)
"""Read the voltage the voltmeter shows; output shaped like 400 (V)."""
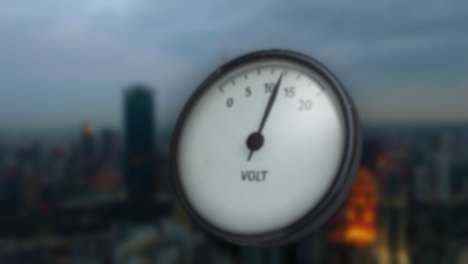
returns 12.5 (V)
